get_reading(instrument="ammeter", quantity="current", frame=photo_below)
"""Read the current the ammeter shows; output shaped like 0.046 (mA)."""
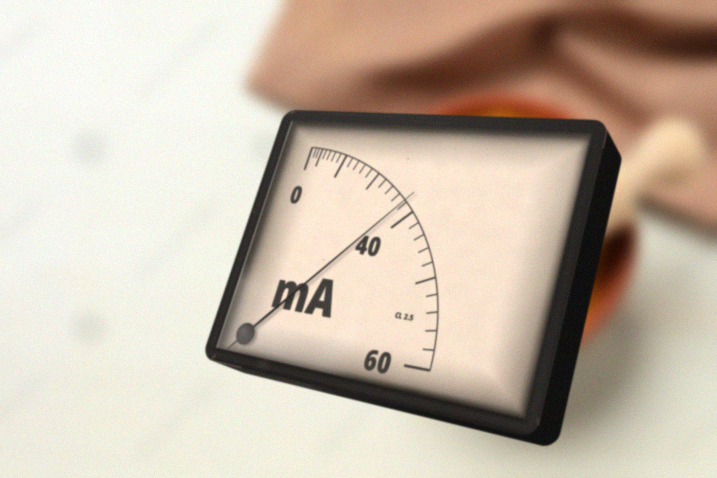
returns 38 (mA)
